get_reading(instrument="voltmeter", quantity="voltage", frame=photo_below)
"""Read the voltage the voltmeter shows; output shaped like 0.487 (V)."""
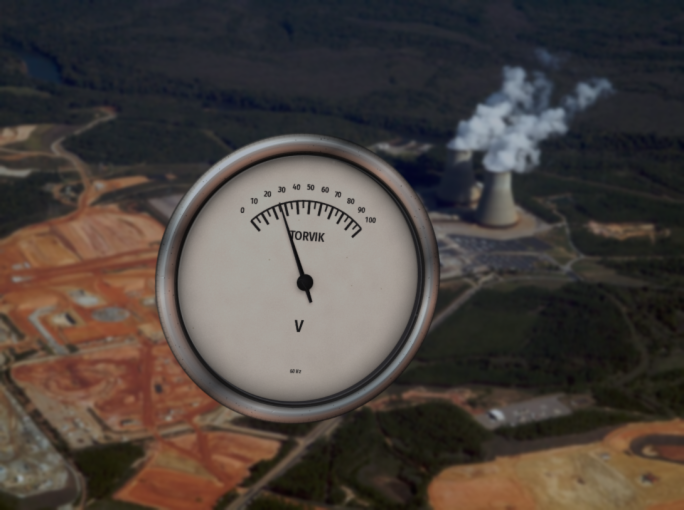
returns 25 (V)
